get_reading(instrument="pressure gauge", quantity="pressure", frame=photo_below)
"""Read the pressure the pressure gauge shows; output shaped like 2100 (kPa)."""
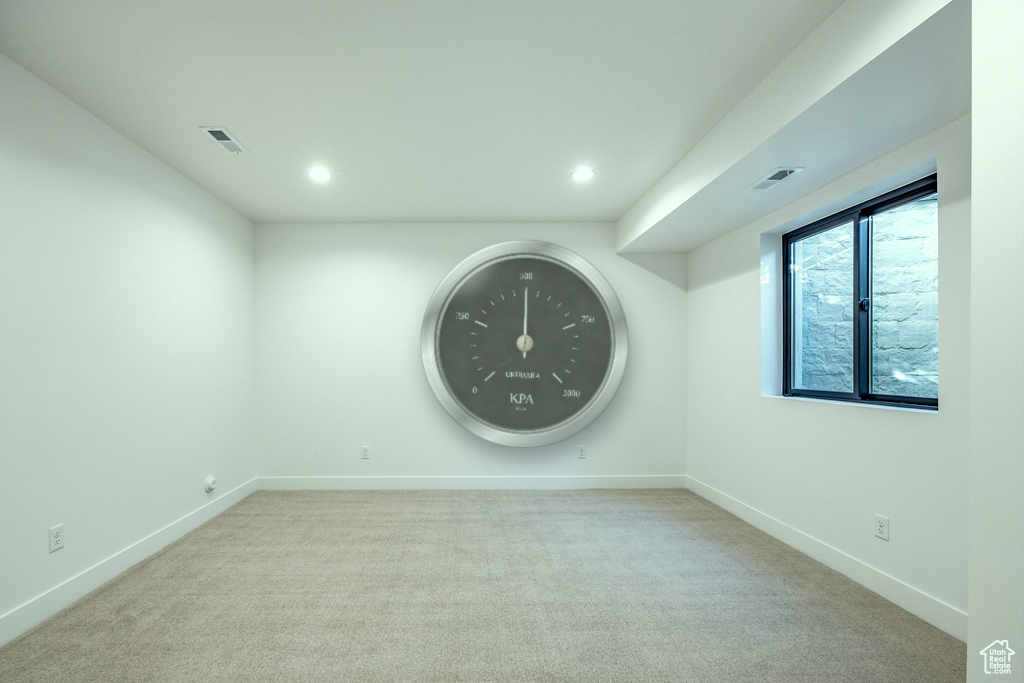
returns 500 (kPa)
